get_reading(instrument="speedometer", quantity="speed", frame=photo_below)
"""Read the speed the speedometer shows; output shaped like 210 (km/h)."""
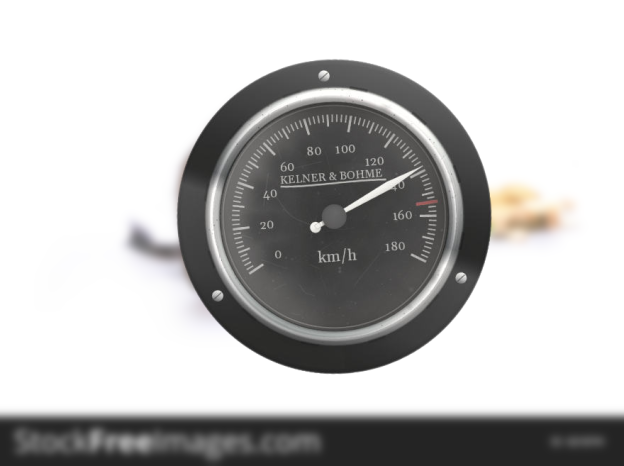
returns 138 (km/h)
